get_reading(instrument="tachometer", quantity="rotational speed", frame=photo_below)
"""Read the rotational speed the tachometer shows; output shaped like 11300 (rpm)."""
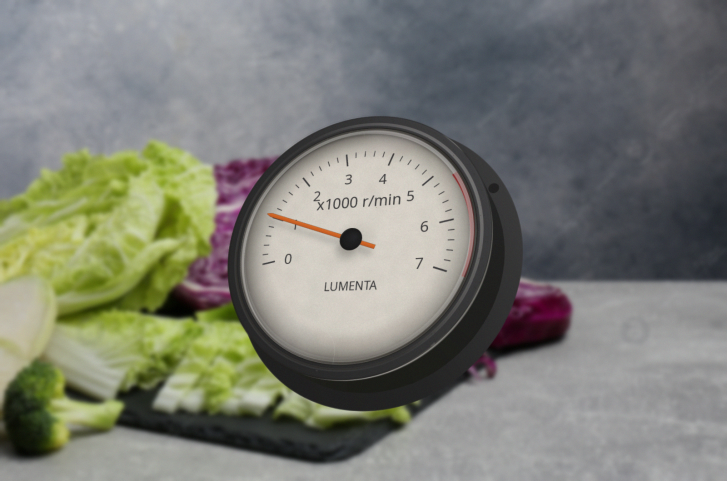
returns 1000 (rpm)
